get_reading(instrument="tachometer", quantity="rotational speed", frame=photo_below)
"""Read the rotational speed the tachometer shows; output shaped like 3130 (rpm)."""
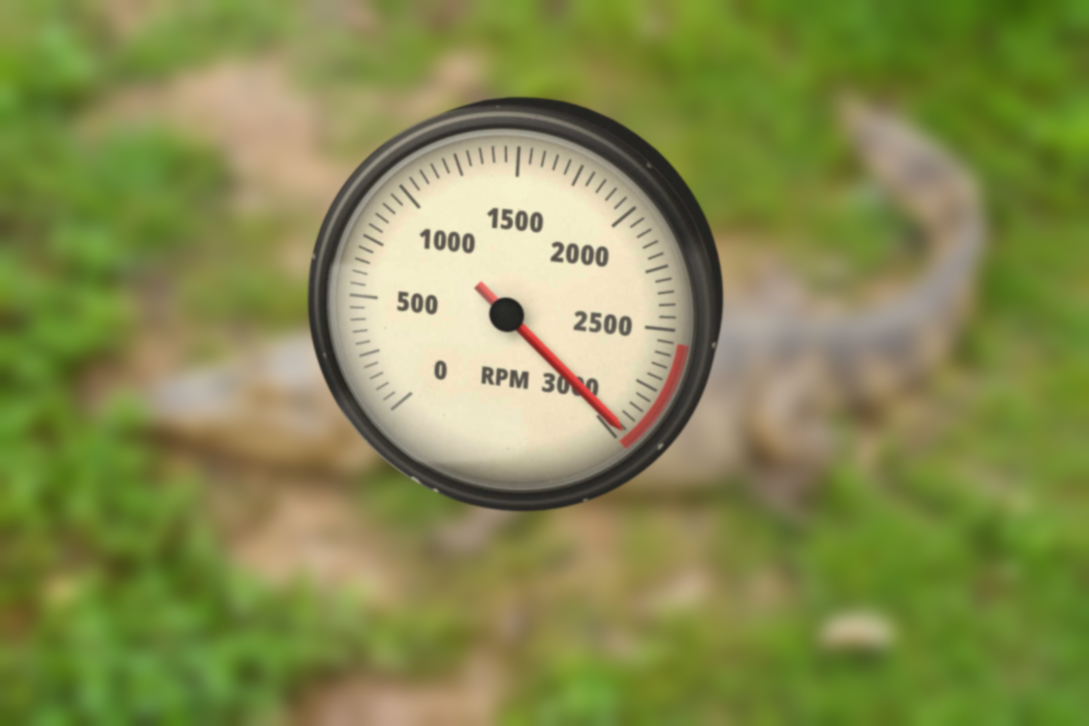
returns 2950 (rpm)
